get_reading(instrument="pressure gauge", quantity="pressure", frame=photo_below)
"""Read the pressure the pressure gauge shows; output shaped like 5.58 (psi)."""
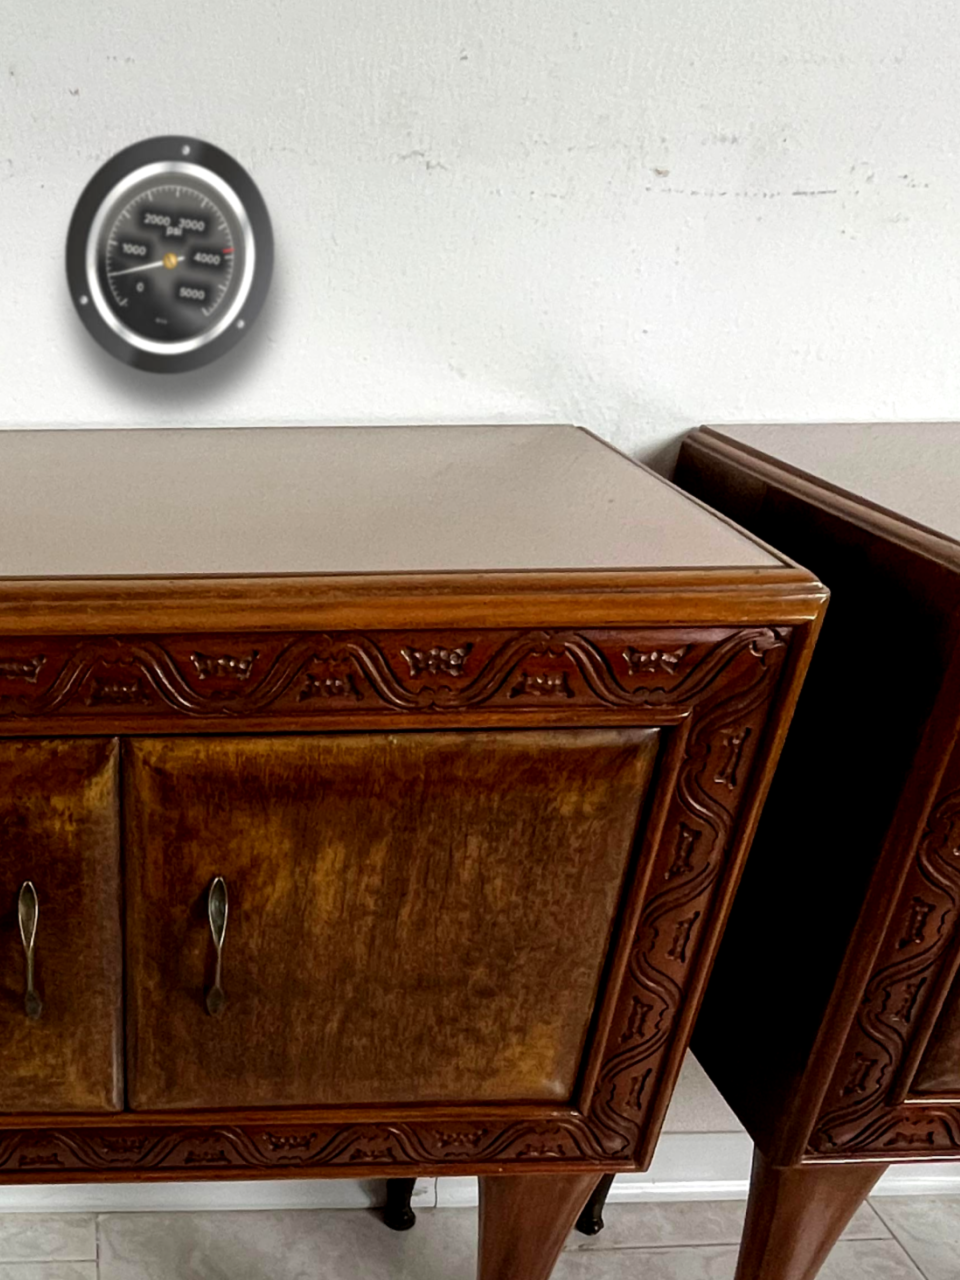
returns 500 (psi)
